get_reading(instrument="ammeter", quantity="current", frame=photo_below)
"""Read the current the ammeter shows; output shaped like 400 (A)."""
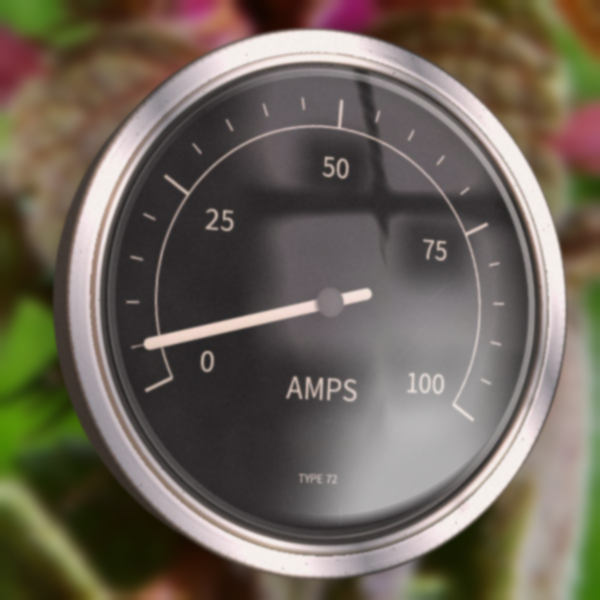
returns 5 (A)
